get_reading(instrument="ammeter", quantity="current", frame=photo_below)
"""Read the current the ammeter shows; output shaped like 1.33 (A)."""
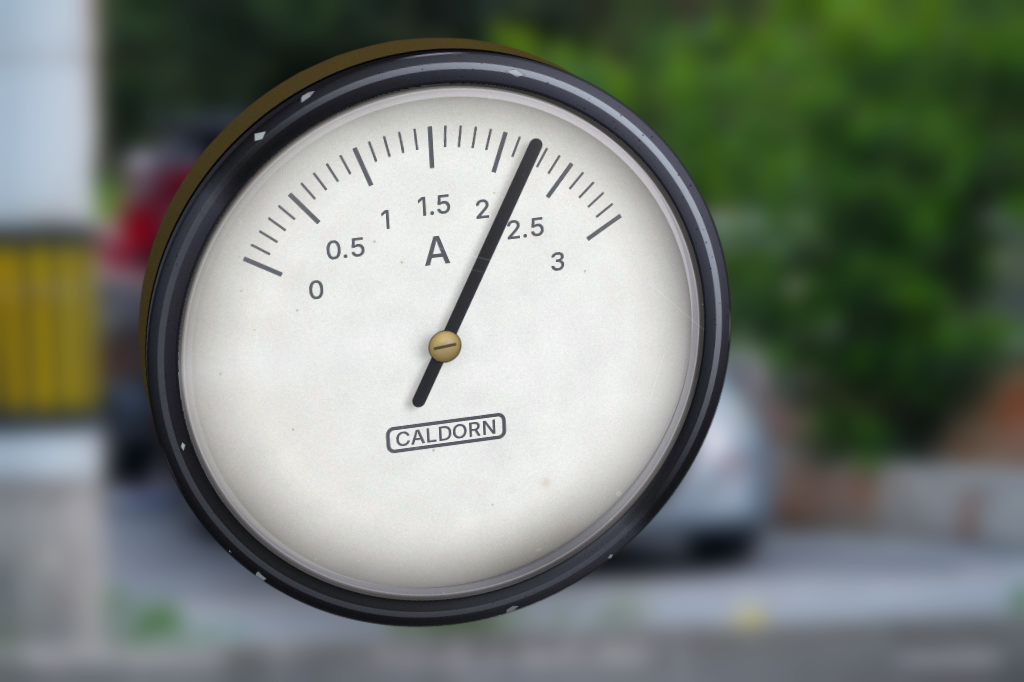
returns 2.2 (A)
